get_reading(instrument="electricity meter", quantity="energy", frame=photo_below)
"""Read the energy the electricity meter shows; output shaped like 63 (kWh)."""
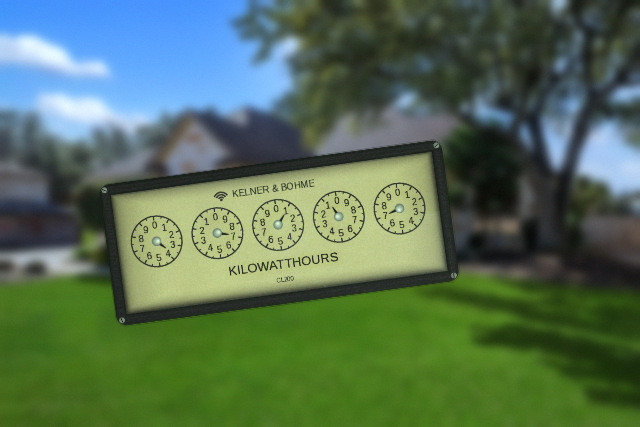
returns 37107 (kWh)
